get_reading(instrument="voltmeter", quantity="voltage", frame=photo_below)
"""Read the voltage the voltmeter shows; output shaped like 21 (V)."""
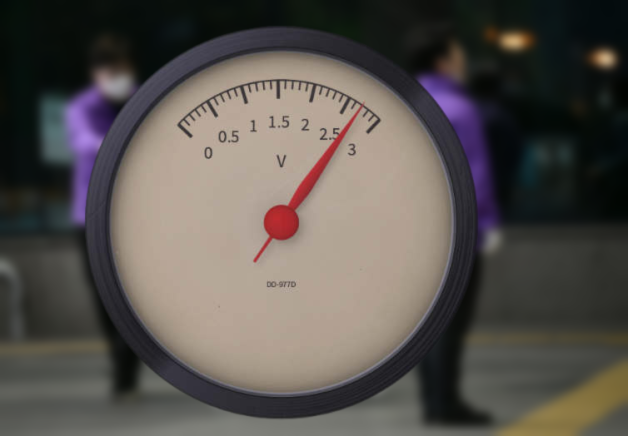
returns 2.7 (V)
